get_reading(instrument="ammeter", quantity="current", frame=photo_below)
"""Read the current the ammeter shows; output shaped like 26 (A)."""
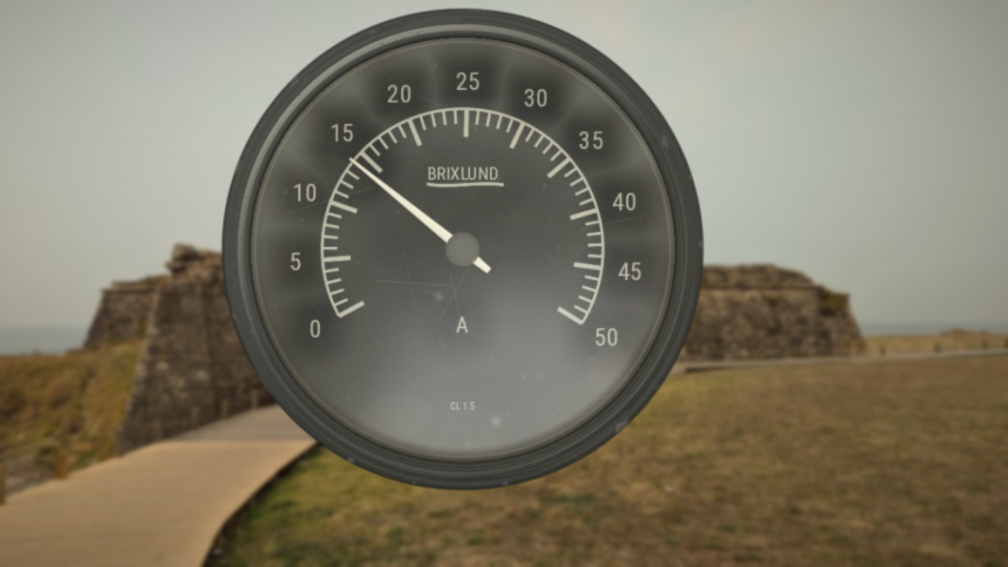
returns 14 (A)
